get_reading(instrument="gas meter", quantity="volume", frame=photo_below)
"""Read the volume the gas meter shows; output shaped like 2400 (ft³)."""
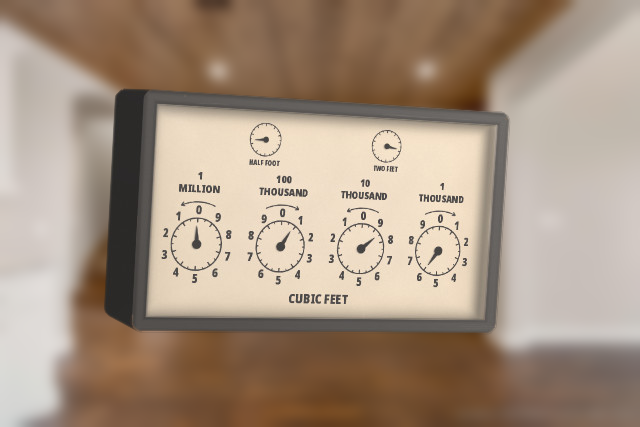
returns 8600 (ft³)
